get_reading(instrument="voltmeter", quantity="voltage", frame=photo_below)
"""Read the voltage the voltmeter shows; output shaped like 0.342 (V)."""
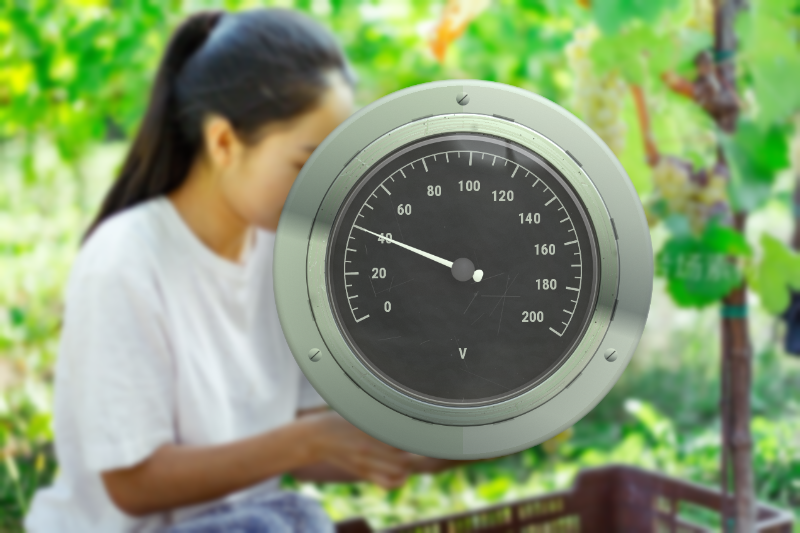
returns 40 (V)
